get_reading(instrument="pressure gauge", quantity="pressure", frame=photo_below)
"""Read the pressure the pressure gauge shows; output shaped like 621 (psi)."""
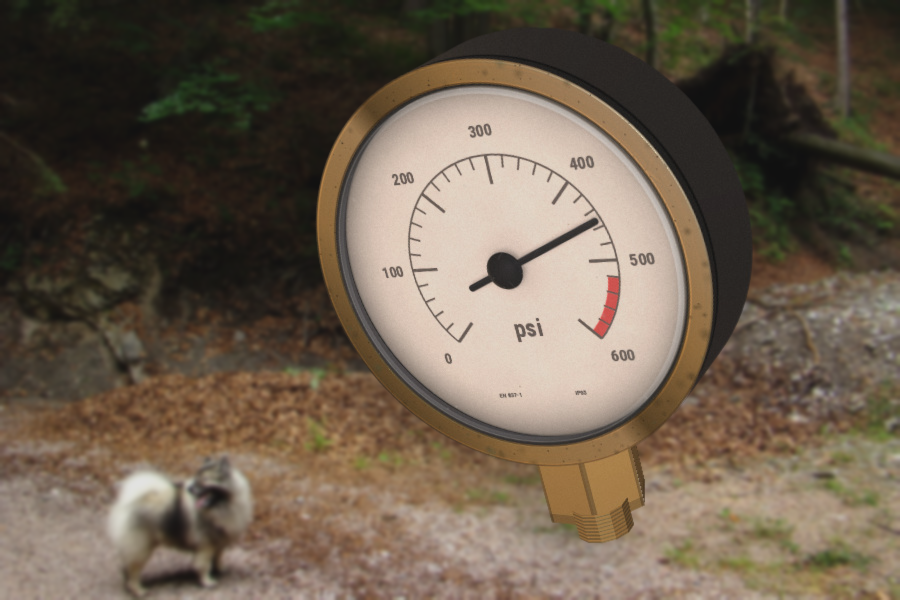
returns 450 (psi)
